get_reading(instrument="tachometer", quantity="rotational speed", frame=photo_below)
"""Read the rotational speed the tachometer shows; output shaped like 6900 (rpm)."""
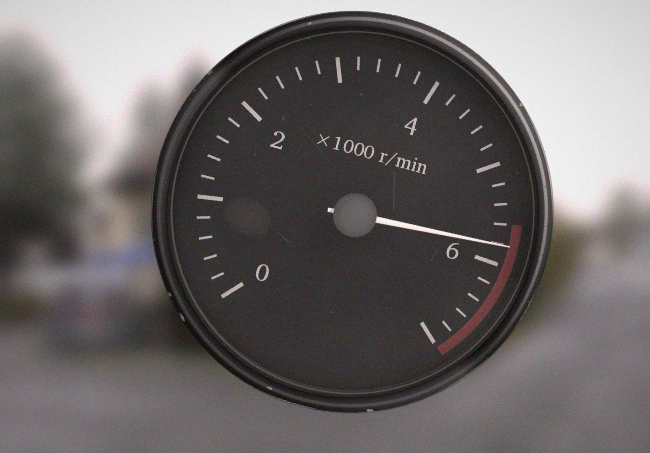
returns 5800 (rpm)
